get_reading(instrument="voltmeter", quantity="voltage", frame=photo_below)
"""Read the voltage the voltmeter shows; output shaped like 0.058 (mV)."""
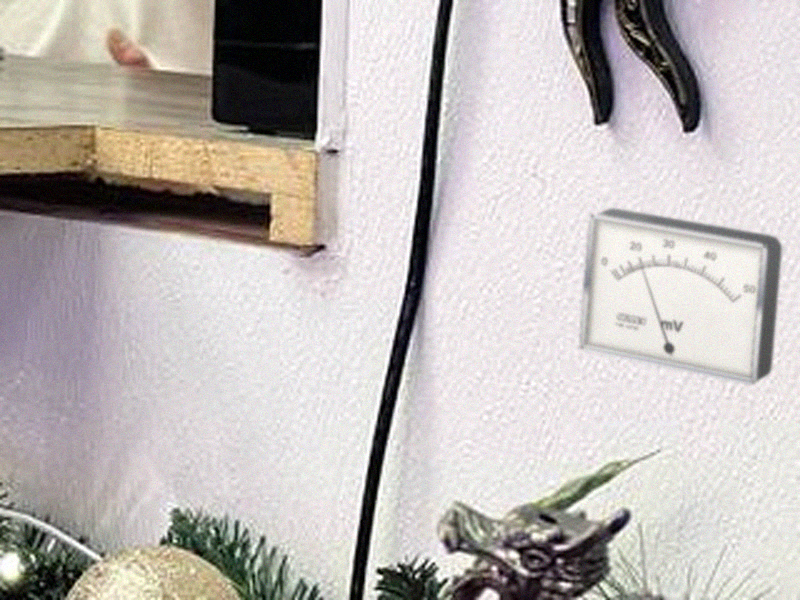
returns 20 (mV)
